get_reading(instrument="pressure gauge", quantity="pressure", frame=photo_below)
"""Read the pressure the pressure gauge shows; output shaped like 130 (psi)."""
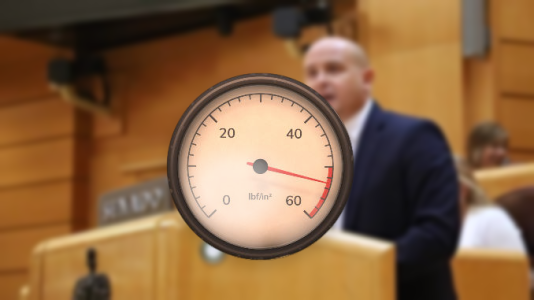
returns 53 (psi)
